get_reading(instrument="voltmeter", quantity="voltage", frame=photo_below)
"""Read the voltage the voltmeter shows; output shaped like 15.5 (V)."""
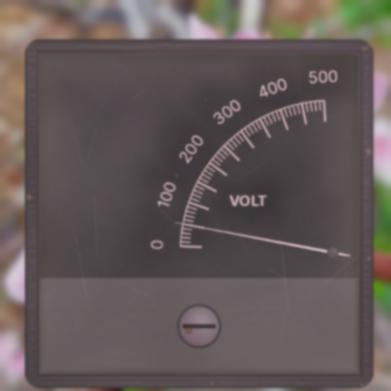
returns 50 (V)
